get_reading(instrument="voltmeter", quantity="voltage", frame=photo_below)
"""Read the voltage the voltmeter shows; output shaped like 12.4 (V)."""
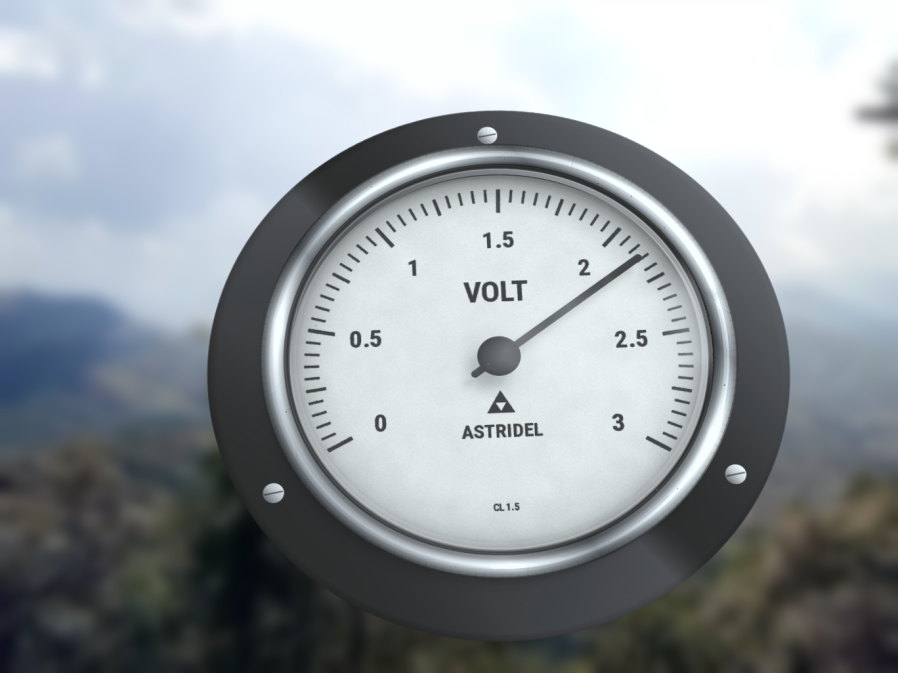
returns 2.15 (V)
